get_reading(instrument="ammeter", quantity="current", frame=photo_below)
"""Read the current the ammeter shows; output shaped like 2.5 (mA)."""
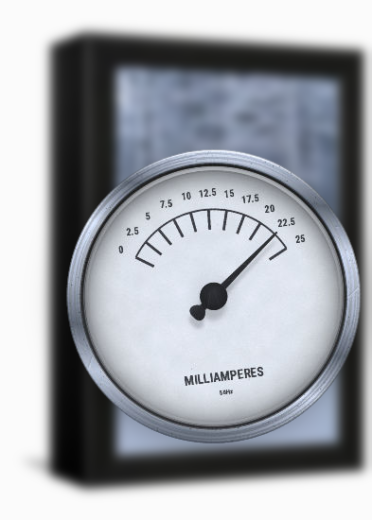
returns 22.5 (mA)
